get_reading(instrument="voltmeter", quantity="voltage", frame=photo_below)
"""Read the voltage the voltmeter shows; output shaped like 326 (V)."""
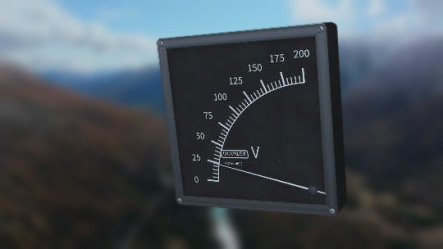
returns 25 (V)
